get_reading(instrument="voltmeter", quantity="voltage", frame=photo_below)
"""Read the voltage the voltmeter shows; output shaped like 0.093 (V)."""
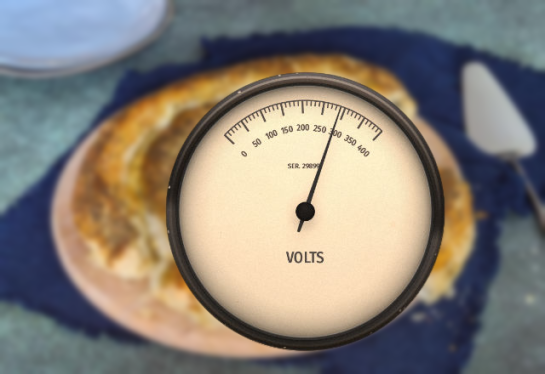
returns 290 (V)
